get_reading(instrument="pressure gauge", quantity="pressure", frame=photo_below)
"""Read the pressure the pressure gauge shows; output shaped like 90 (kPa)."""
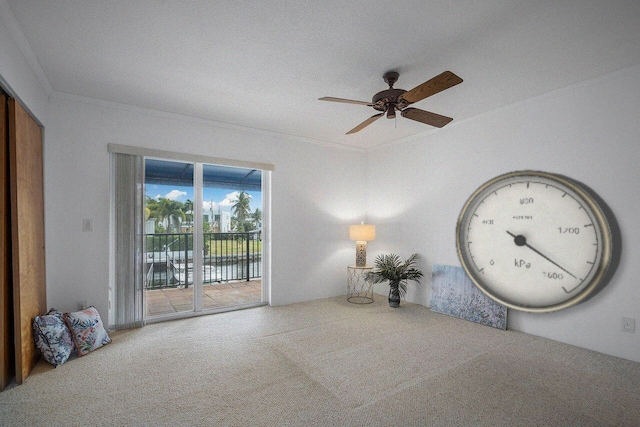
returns 1500 (kPa)
